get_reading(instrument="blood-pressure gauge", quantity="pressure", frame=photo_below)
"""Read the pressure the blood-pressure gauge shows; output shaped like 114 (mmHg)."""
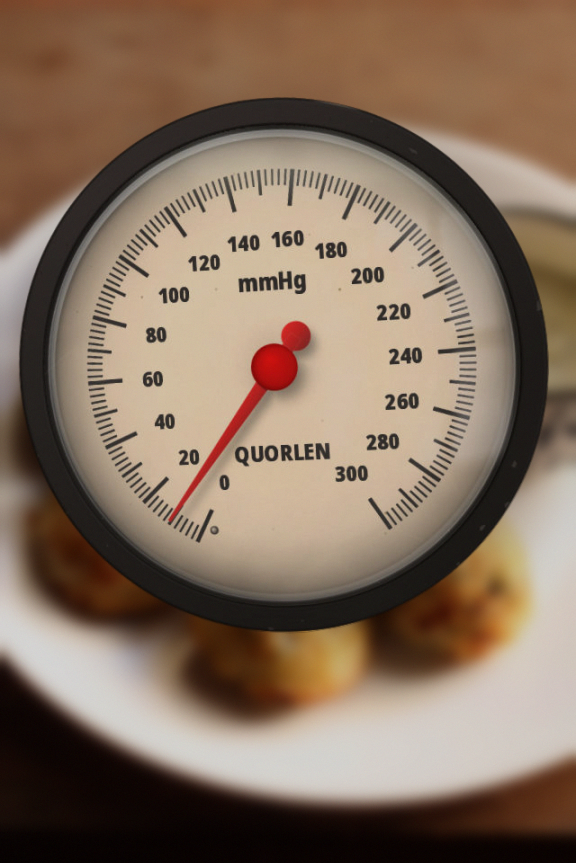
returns 10 (mmHg)
